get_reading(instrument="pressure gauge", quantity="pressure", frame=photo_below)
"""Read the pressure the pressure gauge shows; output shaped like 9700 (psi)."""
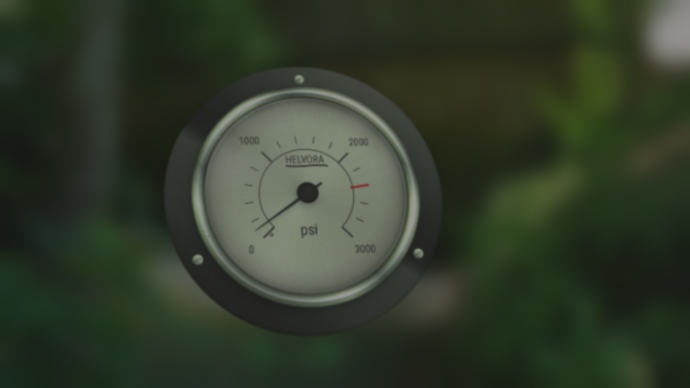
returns 100 (psi)
